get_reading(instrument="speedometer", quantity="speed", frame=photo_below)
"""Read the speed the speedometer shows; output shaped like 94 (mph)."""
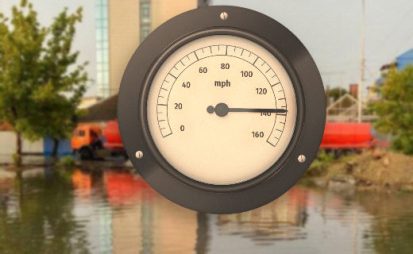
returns 137.5 (mph)
